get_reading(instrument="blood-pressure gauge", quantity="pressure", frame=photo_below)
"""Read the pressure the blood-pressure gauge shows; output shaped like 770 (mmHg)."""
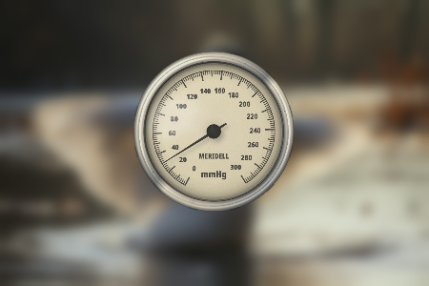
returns 30 (mmHg)
